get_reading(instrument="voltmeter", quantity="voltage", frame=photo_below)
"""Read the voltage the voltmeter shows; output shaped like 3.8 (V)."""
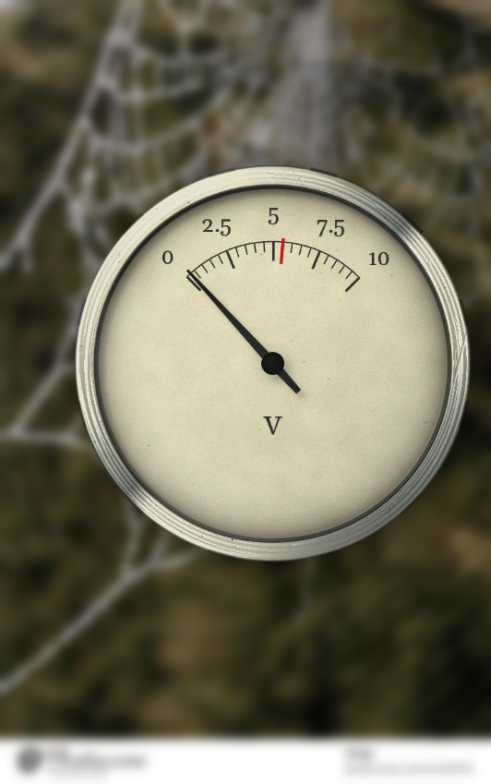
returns 0.25 (V)
